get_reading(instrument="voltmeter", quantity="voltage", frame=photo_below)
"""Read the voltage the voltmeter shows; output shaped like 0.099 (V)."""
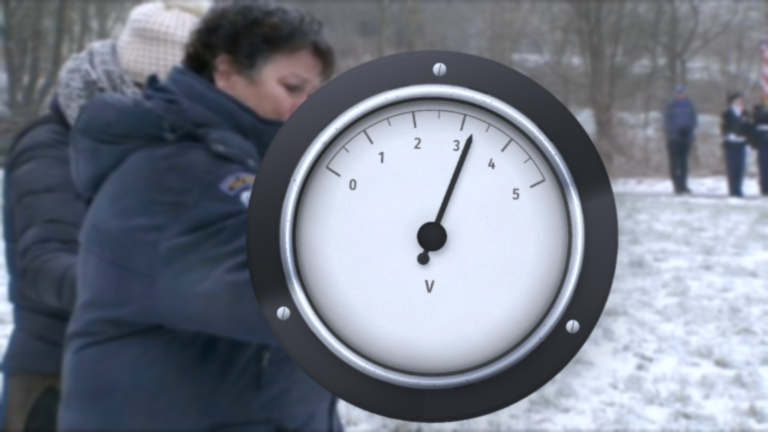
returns 3.25 (V)
